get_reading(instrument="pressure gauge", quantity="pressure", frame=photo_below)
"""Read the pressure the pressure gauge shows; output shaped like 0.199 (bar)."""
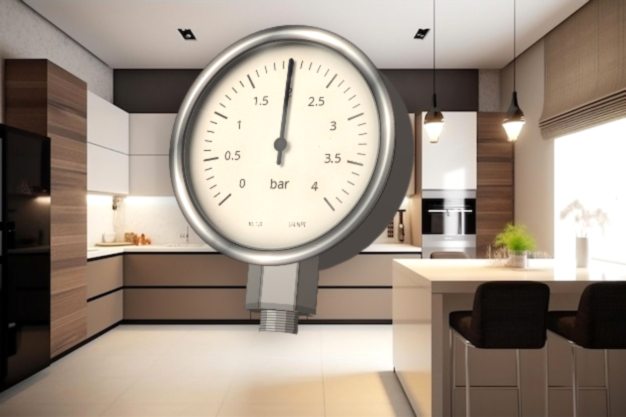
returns 2 (bar)
